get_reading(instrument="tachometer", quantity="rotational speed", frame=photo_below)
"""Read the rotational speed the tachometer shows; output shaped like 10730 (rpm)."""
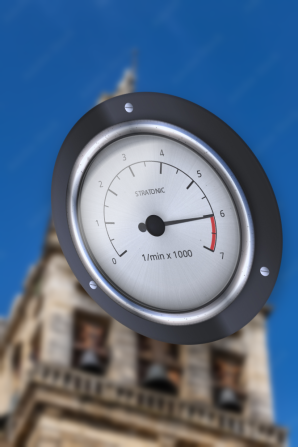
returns 6000 (rpm)
